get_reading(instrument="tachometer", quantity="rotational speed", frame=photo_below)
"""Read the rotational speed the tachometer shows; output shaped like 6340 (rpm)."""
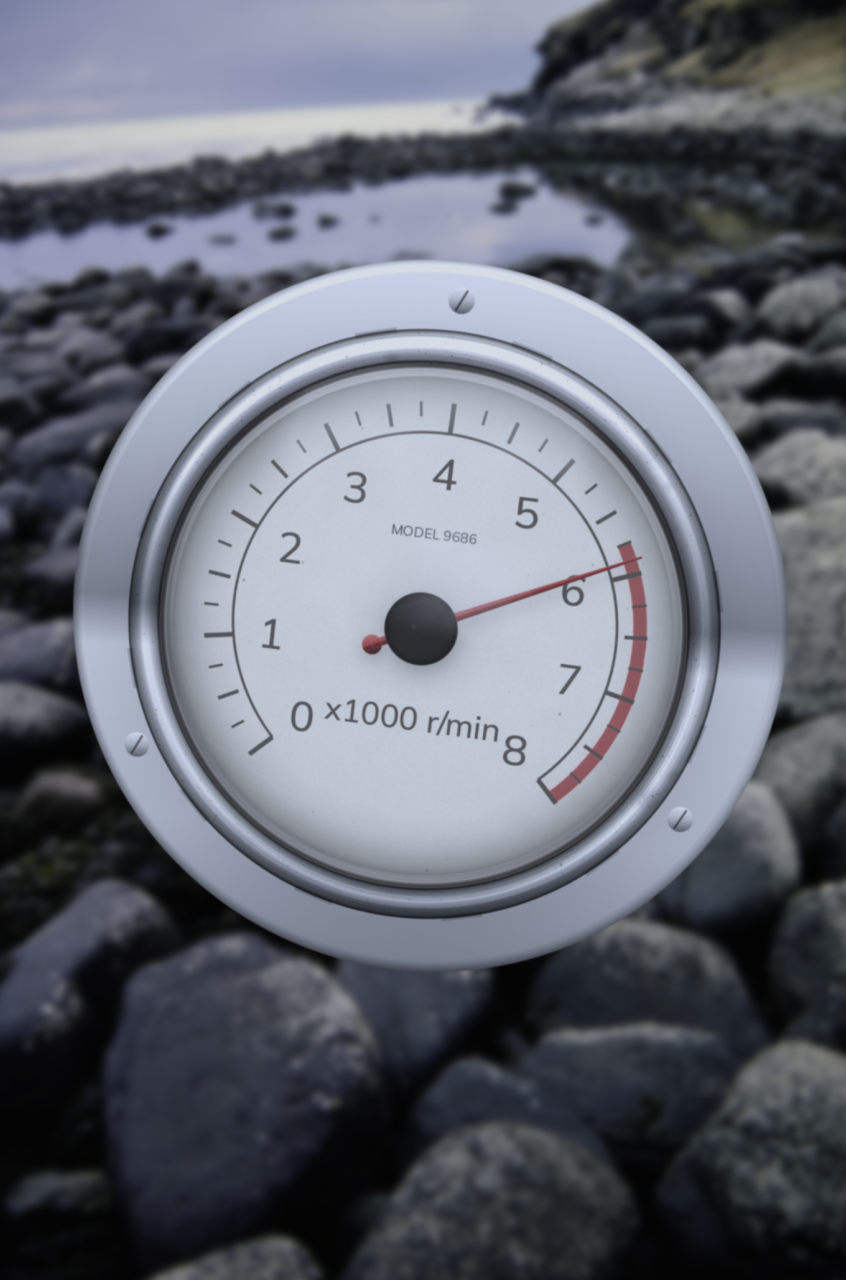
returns 5875 (rpm)
